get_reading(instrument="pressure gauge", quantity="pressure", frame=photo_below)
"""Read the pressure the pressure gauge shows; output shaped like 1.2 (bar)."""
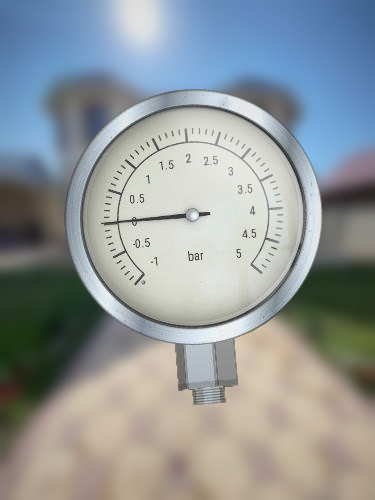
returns 0 (bar)
